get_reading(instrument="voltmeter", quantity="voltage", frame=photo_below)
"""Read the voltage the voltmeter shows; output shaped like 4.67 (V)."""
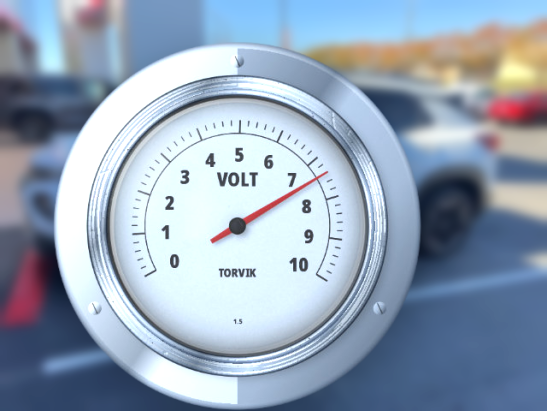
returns 7.4 (V)
